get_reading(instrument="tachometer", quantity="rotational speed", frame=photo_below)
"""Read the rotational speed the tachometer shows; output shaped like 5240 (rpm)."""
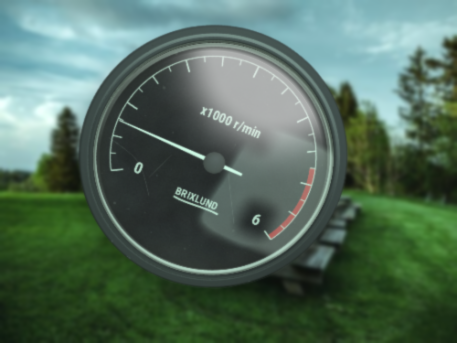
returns 750 (rpm)
